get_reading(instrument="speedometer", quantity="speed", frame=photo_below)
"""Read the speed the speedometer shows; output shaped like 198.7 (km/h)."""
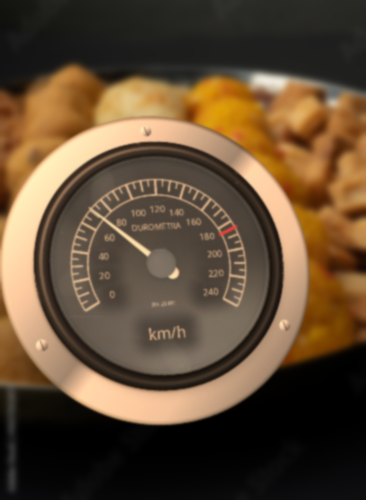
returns 70 (km/h)
